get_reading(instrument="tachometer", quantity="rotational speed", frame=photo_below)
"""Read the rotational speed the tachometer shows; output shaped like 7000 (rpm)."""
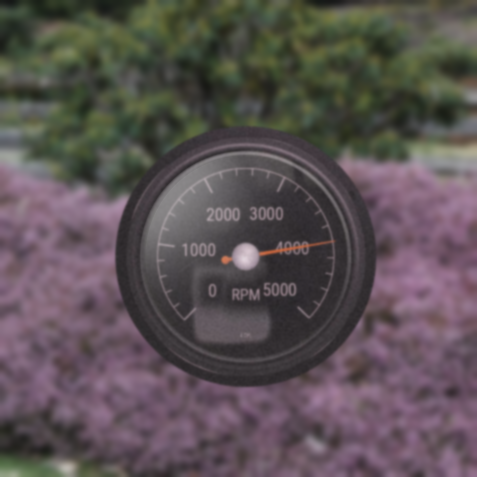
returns 4000 (rpm)
